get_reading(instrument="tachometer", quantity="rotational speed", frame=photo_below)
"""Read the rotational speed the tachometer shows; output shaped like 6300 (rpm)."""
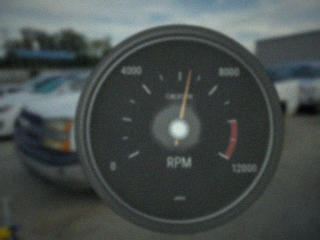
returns 6500 (rpm)
